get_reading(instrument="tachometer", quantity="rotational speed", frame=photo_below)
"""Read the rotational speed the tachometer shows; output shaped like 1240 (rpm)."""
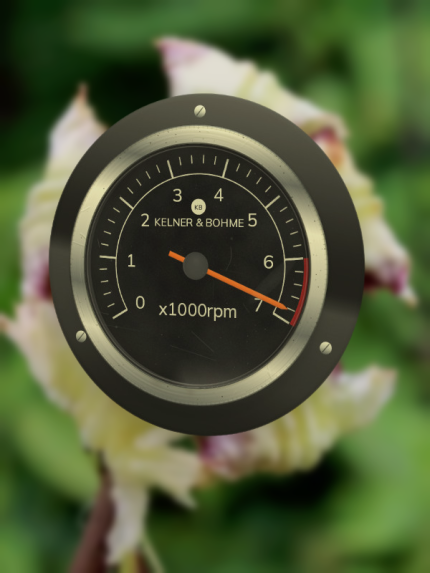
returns 6800 (rpm)
